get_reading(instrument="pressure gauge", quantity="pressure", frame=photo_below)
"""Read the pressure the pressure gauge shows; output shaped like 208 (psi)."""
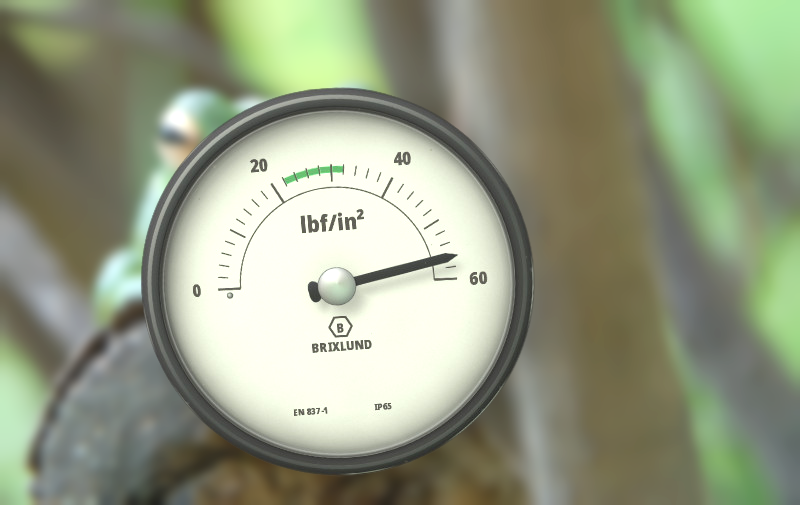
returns 56 (psi)
